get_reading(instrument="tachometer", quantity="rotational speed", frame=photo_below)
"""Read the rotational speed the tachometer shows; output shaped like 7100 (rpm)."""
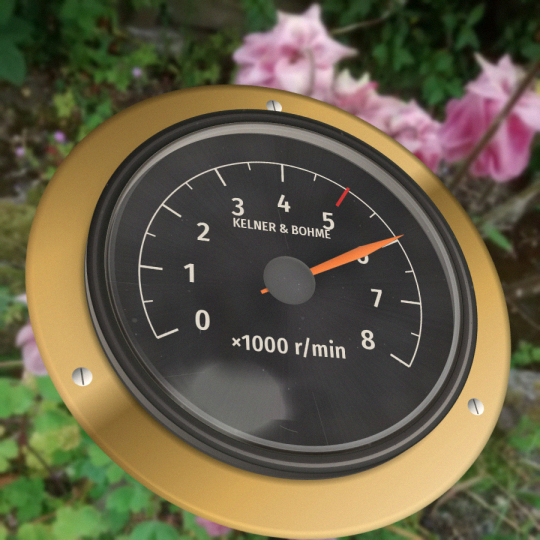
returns 6000 (rpm)
